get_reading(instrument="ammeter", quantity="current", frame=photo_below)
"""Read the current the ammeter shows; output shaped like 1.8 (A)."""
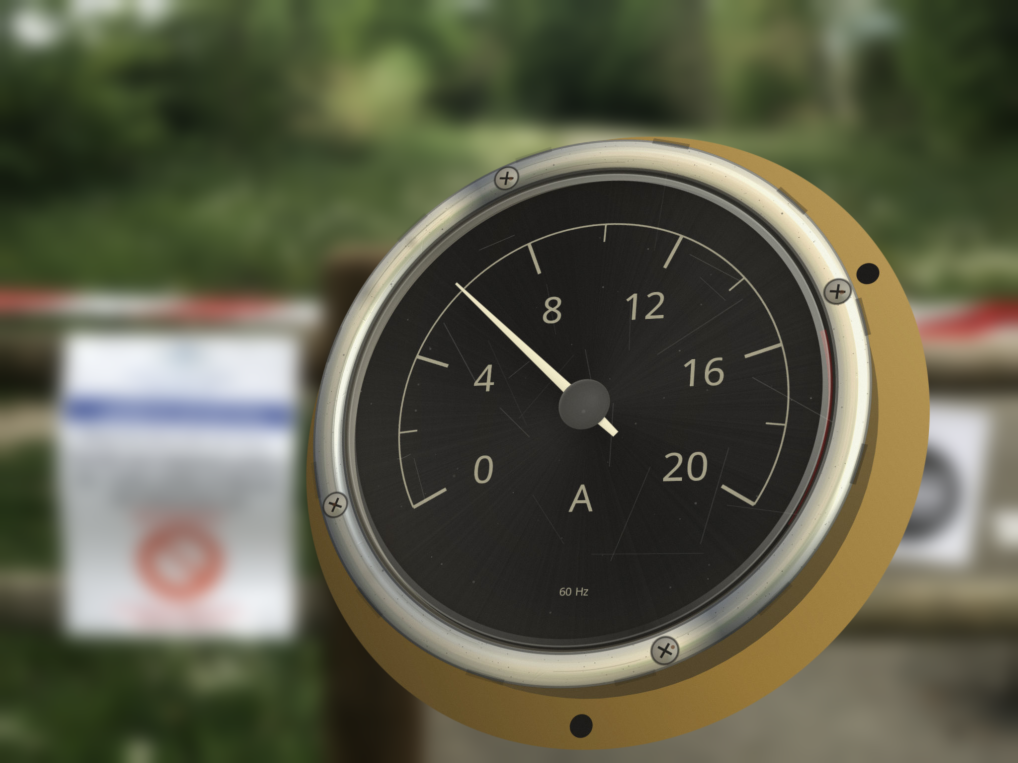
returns 6 (A)
